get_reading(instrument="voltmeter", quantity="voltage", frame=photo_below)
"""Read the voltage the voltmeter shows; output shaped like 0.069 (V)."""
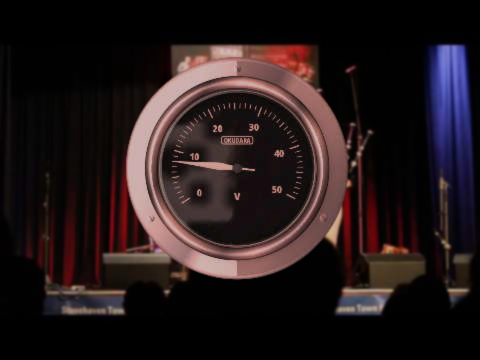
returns 8 (V)
